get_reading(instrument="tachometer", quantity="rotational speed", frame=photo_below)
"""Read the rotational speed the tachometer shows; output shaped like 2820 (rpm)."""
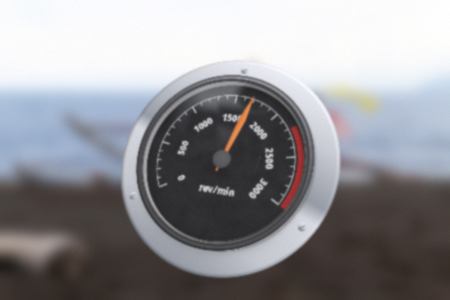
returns 1700 (rpm)
